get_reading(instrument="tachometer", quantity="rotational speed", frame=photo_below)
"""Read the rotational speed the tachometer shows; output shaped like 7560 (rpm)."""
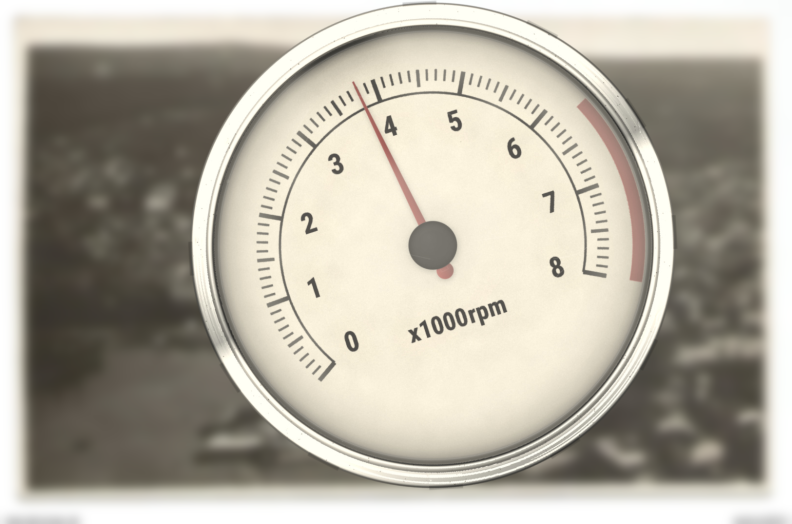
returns 3800 (rpm)
